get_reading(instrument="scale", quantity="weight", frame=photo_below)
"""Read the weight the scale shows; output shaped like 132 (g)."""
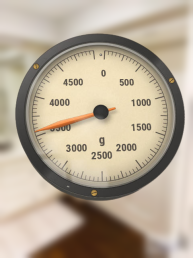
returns 3550 (g)
